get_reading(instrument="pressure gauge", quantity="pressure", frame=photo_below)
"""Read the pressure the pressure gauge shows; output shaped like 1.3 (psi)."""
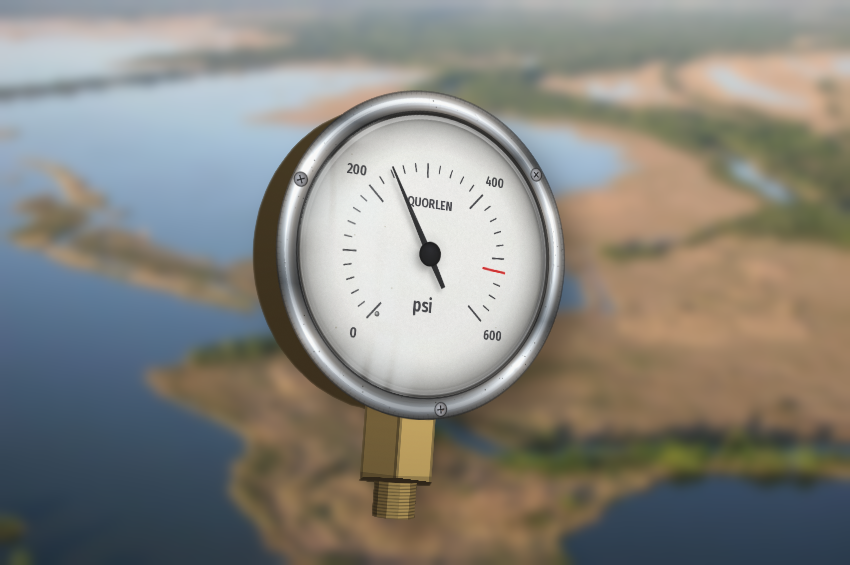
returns 240 (psi)
